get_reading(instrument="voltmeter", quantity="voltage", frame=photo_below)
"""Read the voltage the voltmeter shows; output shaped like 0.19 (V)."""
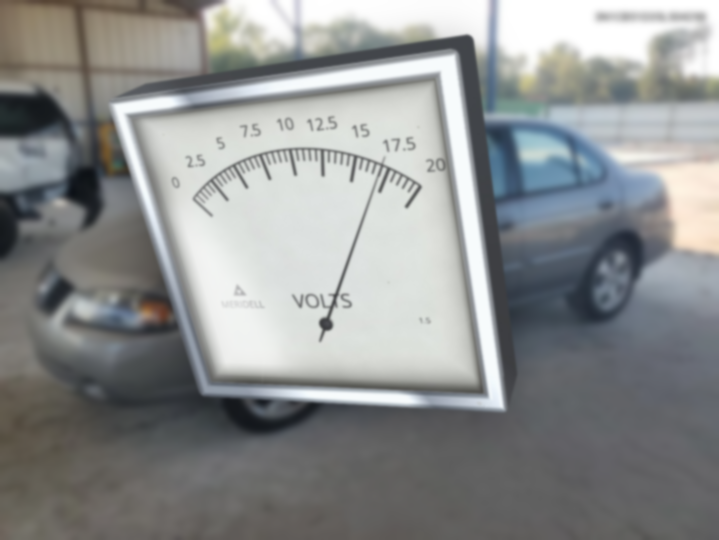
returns 17 (V)
